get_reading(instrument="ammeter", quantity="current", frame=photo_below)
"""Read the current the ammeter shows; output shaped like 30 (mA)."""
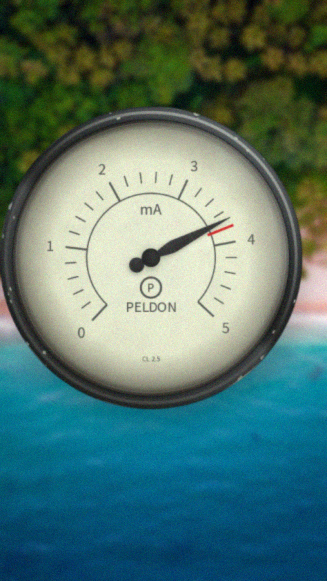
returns 3.7 (mA)
